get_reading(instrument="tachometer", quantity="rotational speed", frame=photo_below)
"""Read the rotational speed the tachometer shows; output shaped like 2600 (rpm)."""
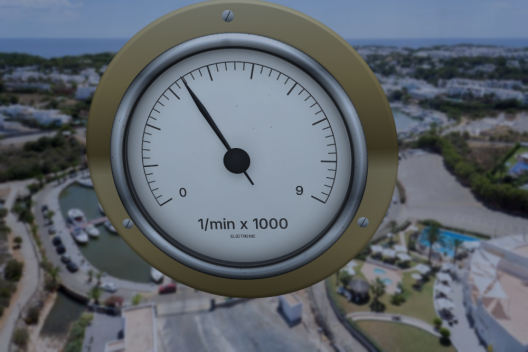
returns 3400 (rpm)
